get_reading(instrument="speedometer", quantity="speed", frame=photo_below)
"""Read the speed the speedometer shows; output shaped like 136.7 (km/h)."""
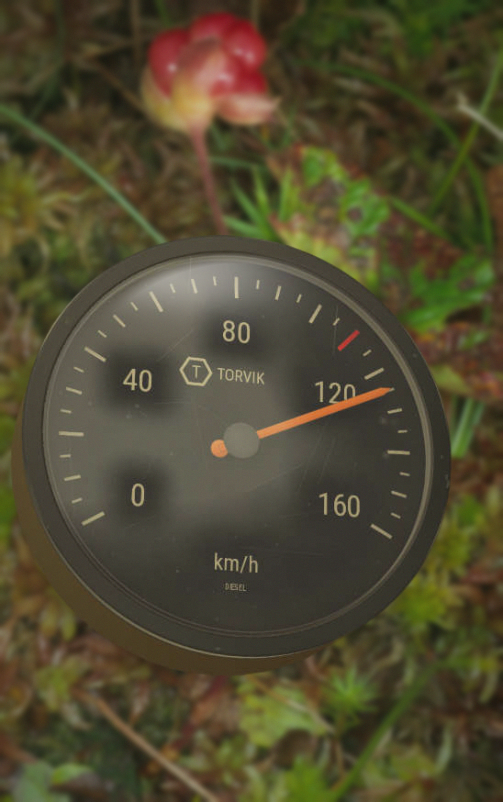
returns 125 (km/h)
